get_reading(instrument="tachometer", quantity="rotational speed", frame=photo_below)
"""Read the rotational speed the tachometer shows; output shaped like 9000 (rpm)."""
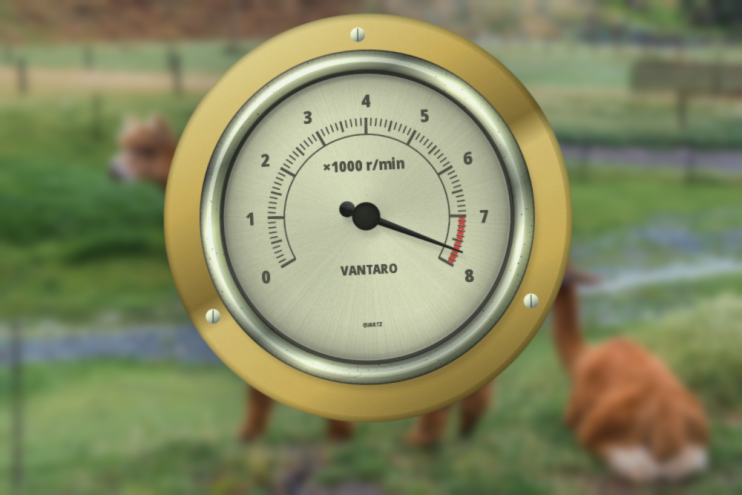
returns 7700 (rpm)
